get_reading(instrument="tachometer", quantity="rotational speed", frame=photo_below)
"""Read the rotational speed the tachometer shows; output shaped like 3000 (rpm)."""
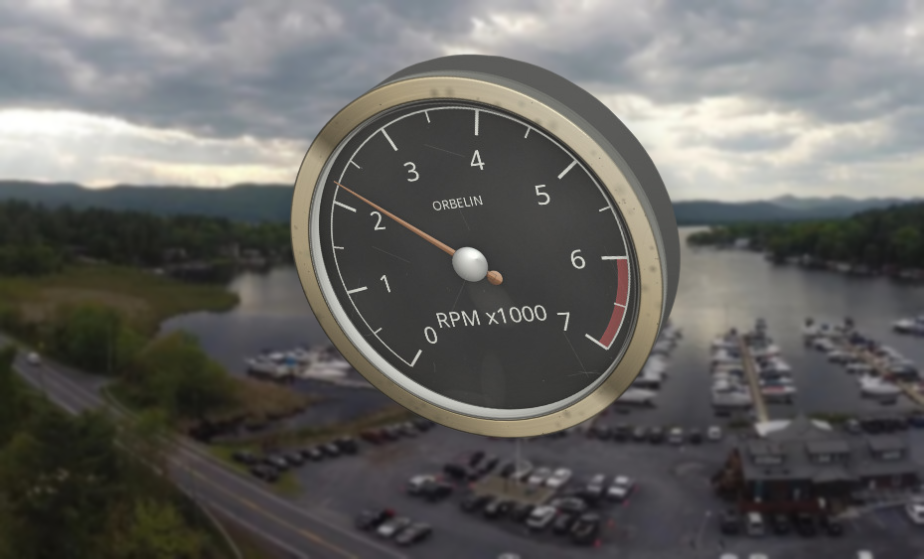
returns 2250 (rpm)
